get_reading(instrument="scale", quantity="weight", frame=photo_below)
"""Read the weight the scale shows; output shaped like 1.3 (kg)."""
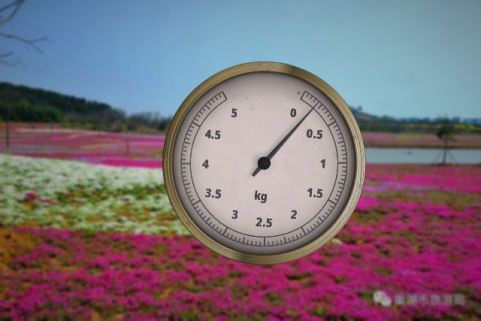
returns 0.2 (kg)
